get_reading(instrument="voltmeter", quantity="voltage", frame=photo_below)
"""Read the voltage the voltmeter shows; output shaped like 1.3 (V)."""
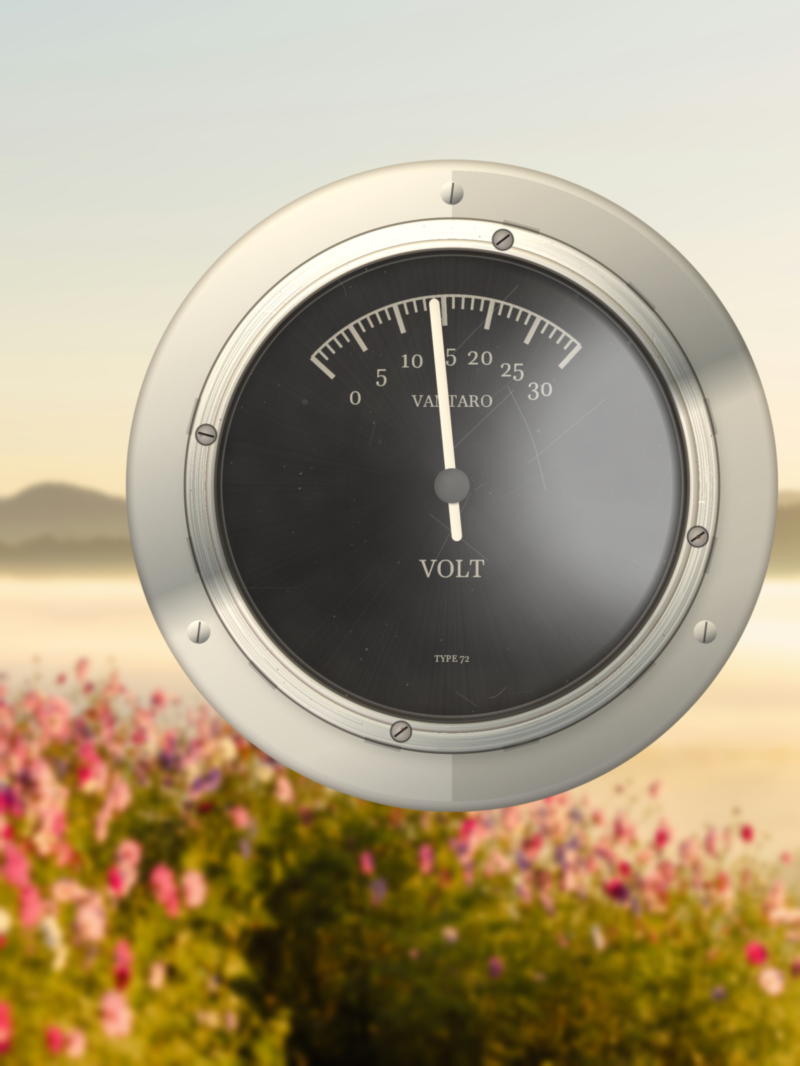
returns 14 (V)
